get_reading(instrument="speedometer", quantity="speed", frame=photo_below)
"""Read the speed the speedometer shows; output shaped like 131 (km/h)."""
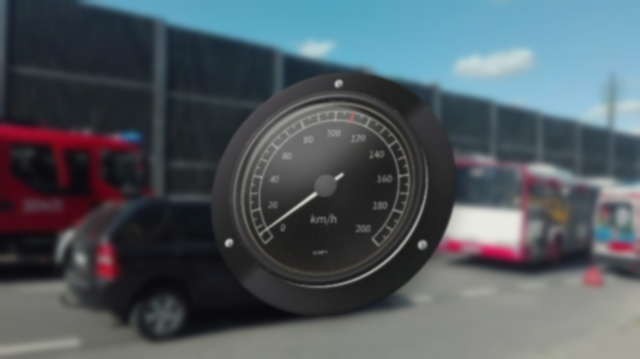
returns 5 (km/h)
